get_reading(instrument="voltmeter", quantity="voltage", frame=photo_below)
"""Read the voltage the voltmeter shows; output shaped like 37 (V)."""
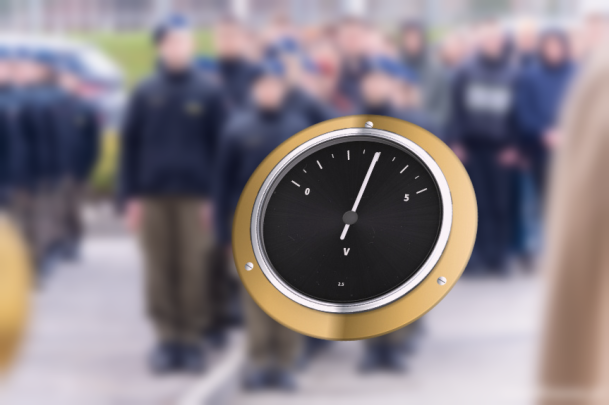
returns 3 (V)
